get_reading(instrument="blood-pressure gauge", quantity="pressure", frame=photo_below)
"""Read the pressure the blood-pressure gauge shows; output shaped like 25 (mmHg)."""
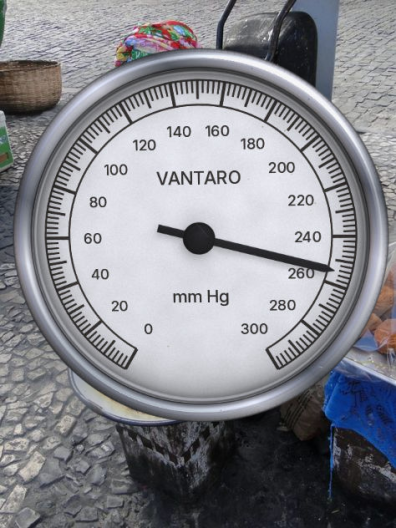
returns 254 (mmHg)
